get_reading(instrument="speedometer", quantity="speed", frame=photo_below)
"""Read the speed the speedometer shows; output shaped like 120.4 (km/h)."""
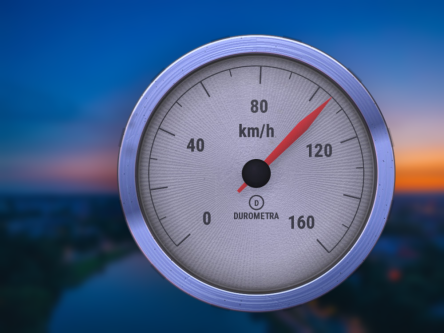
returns 105 (km/h)
